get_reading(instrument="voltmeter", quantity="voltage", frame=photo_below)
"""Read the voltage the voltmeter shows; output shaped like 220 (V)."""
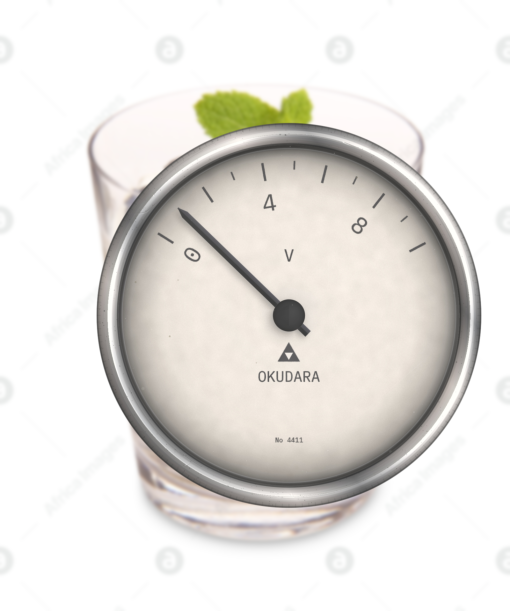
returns 1 (V)
